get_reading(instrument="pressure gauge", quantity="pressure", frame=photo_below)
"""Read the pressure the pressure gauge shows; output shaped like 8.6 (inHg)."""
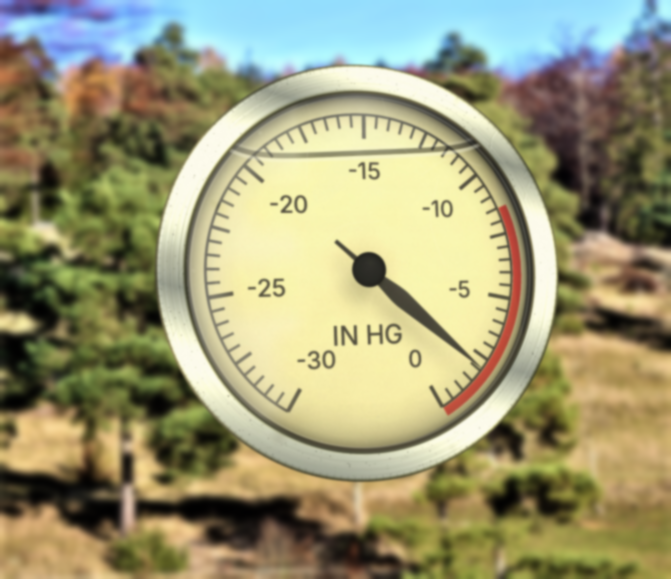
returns -2 (inHg)
